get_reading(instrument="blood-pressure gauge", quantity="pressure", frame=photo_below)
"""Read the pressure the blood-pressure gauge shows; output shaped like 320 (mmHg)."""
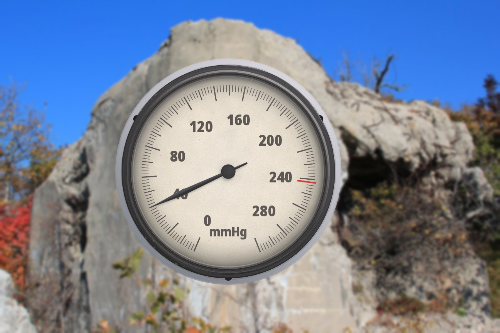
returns 40 (mmHg)
